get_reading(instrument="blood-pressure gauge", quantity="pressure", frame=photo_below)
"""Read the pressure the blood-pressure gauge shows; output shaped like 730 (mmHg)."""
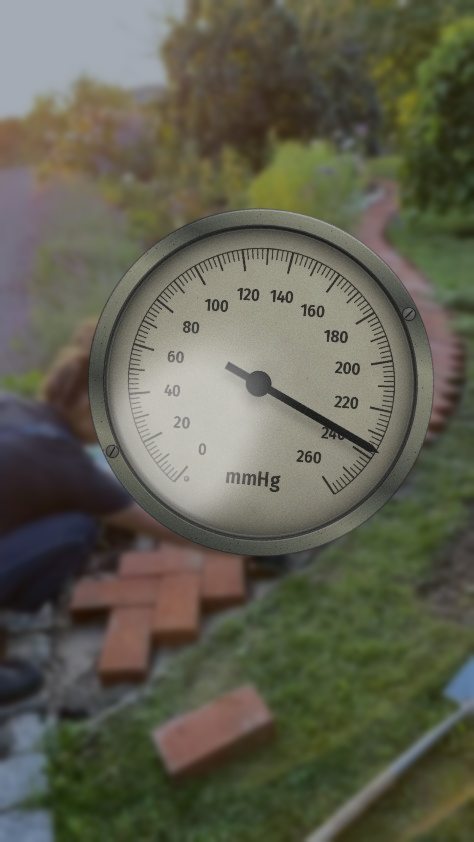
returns 236 (mmHg)
